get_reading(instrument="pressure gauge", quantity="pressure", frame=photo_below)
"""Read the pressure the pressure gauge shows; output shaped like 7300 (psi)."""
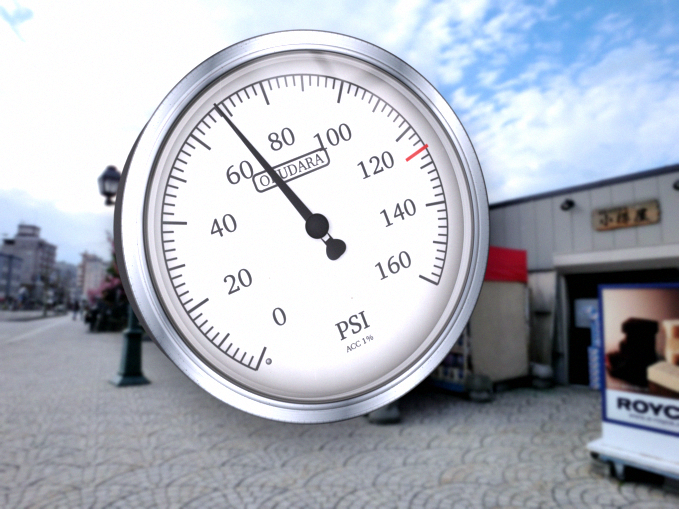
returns 68 (psi)
